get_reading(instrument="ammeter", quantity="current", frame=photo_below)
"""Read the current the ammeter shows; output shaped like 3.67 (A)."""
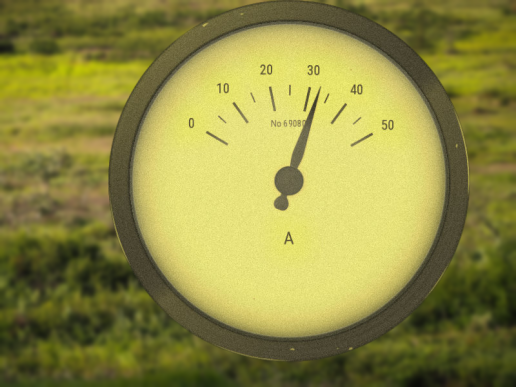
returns 32.5 (A)
